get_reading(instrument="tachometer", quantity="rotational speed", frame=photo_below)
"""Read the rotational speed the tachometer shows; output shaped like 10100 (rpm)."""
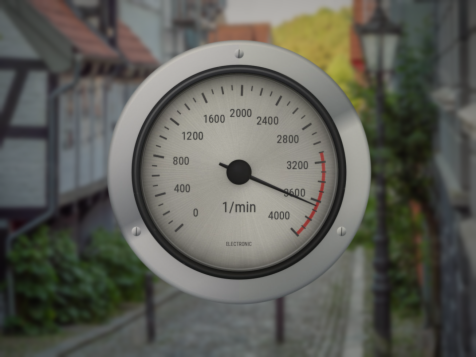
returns 3650 (rpm)
